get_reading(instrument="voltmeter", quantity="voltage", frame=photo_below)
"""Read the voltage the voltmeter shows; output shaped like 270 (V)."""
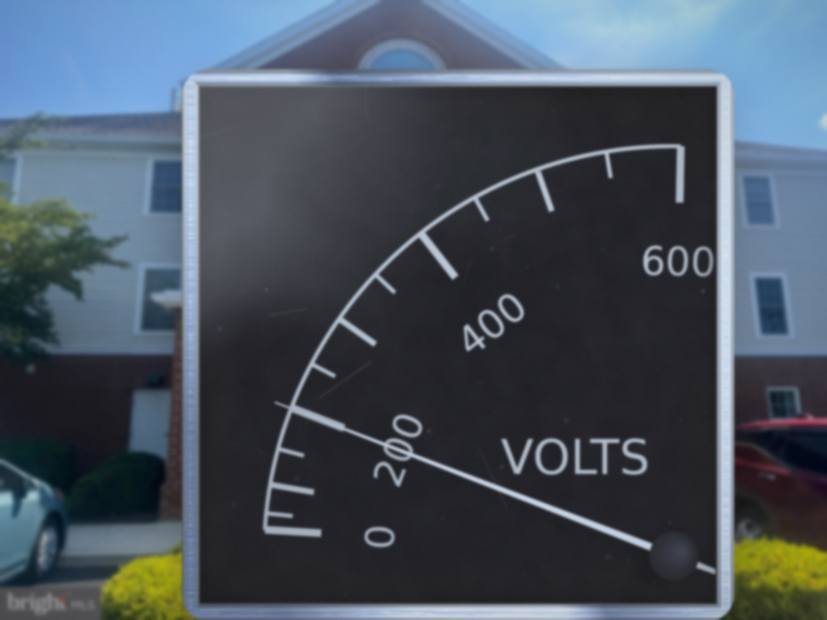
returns 200 (V)
